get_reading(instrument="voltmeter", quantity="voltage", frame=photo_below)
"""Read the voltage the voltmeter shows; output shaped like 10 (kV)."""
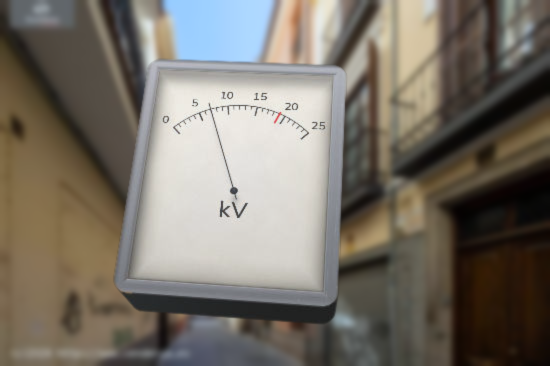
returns 7 (kV)
